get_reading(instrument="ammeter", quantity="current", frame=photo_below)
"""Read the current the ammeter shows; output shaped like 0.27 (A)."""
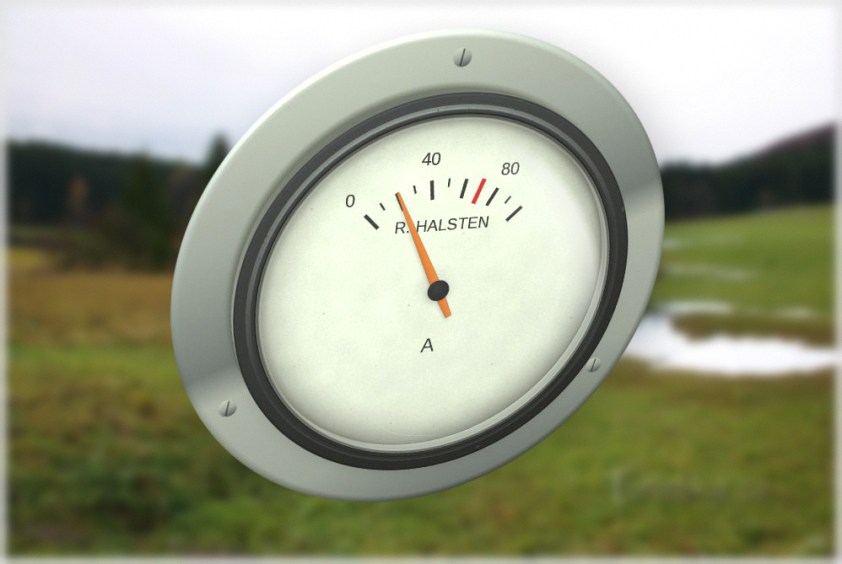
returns 20 (A)
